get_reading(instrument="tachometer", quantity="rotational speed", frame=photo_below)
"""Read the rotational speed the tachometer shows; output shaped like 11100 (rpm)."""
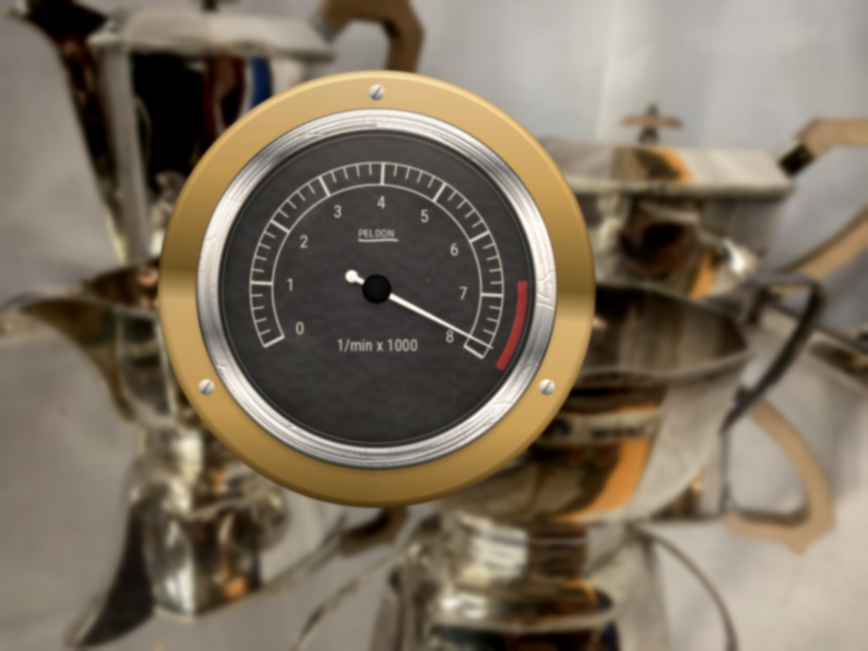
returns 7800 (rpm)
